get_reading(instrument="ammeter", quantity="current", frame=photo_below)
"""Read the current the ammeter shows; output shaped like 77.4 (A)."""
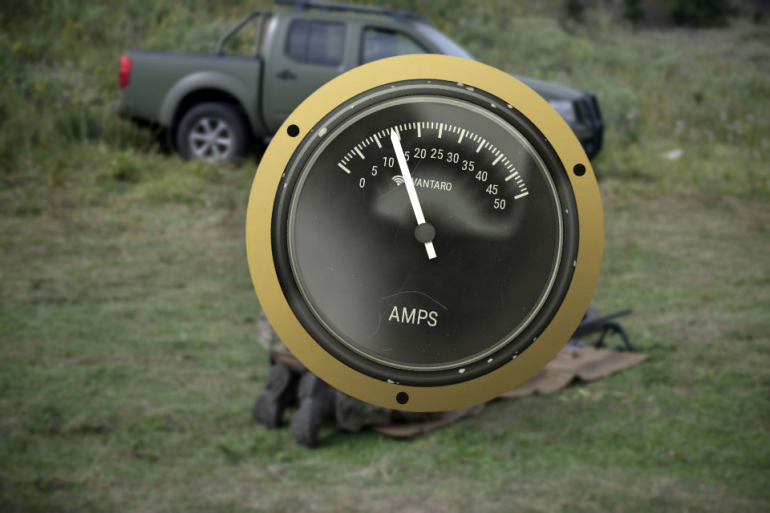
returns 14 (A)
